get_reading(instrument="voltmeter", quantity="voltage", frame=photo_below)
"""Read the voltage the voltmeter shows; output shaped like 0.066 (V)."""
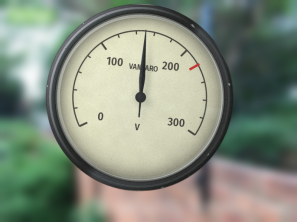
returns 150 (V)
